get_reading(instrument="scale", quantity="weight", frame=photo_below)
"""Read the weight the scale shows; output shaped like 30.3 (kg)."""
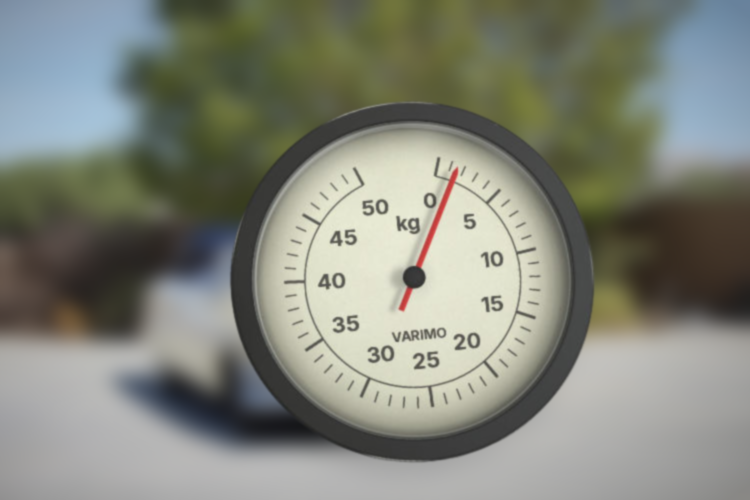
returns 1.5 (kg)
